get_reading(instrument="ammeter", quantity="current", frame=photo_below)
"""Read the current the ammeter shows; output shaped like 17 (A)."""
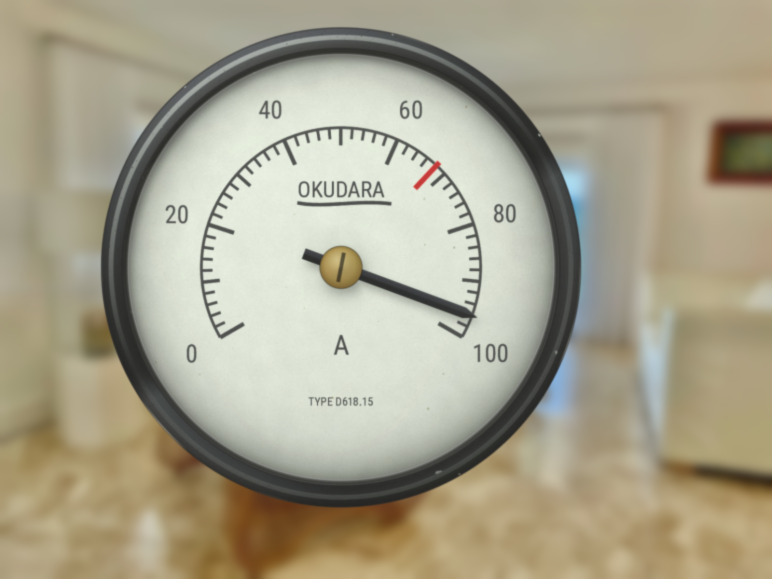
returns 96 (A)
